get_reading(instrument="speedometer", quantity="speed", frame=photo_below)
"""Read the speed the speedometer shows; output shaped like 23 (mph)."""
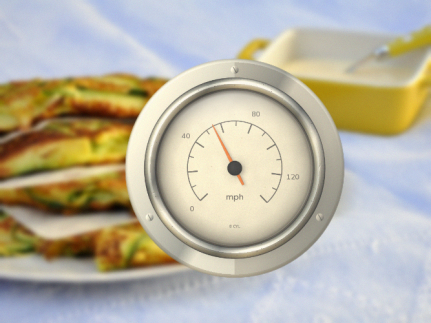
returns 55 (mph)
